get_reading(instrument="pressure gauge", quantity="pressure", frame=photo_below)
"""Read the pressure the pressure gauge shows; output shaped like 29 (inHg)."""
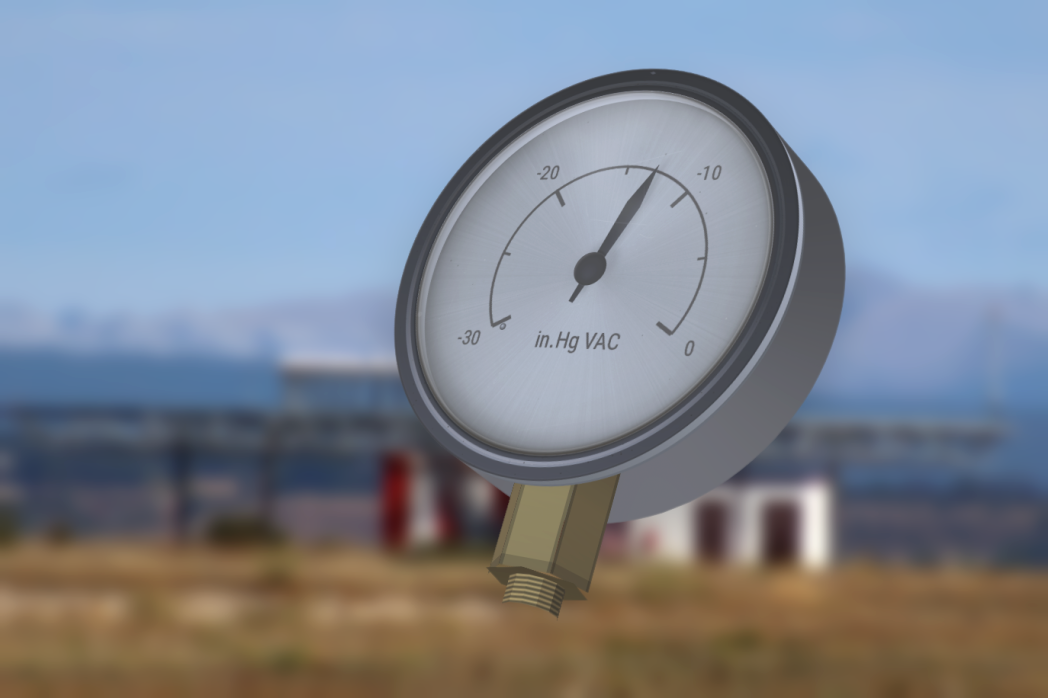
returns -12.5 (inHg)
